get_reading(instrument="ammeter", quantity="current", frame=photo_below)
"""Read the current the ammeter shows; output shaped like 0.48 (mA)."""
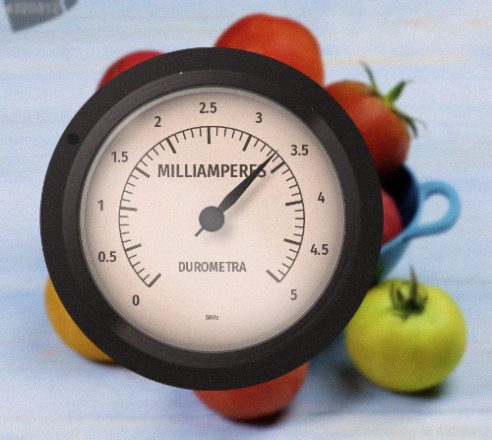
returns 3.35 (mA)
